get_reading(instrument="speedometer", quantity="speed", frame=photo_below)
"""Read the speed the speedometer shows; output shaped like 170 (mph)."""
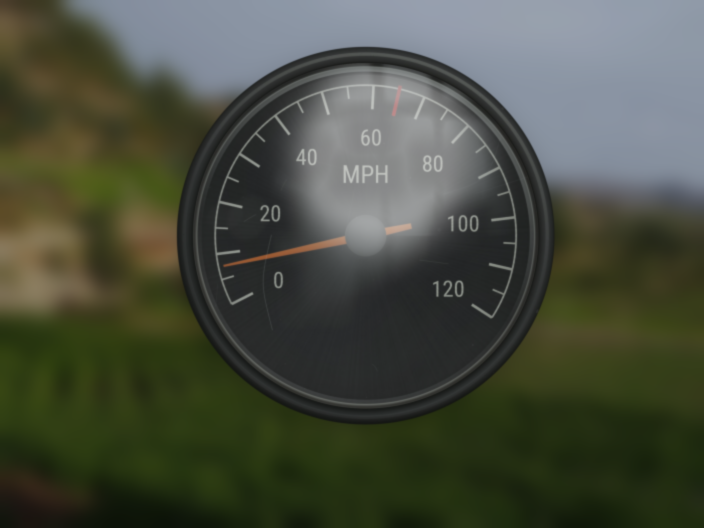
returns 7.5 (mph)
